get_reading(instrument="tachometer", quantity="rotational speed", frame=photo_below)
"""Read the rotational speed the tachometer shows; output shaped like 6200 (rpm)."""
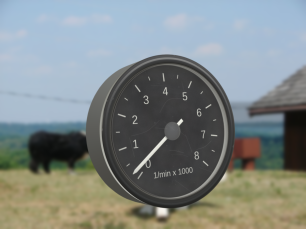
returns 250 (rpm)
